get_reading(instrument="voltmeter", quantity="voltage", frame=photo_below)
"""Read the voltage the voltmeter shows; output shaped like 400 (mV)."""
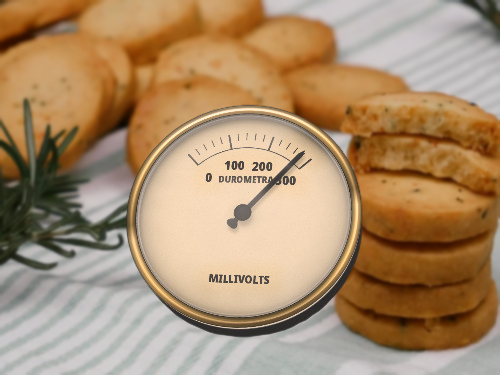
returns 280 (mV)
